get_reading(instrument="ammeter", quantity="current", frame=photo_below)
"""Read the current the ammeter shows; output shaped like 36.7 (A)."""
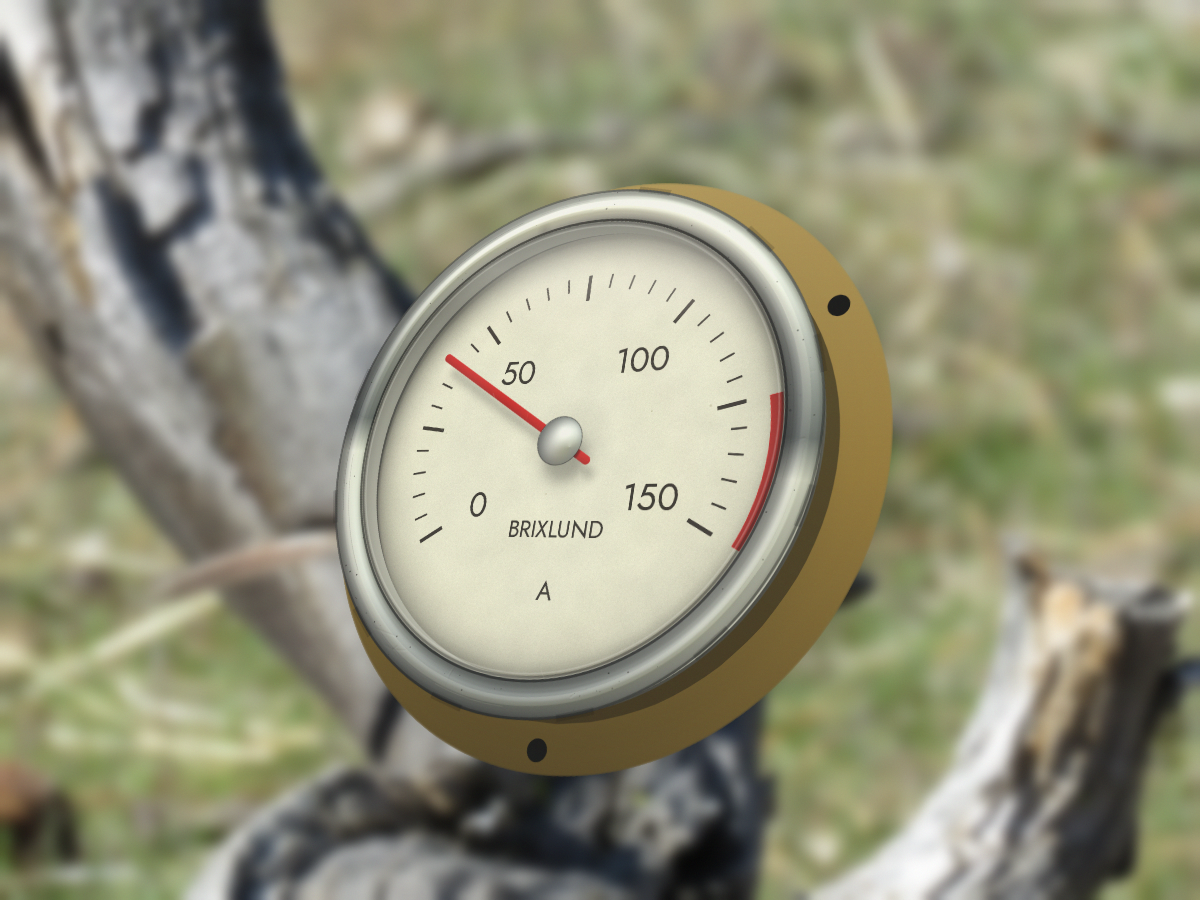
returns 40 (A)
